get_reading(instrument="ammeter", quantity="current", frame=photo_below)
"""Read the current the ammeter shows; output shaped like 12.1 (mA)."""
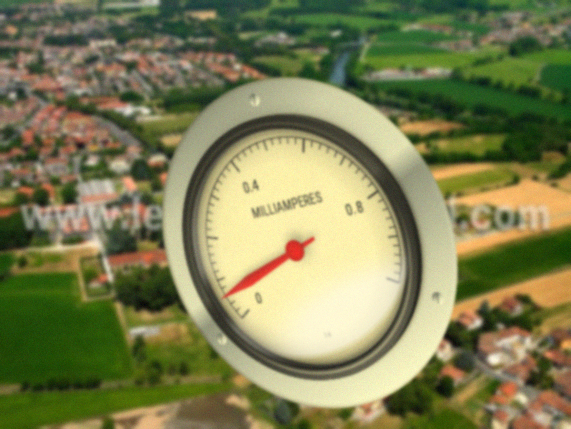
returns 0.06 (mA)
